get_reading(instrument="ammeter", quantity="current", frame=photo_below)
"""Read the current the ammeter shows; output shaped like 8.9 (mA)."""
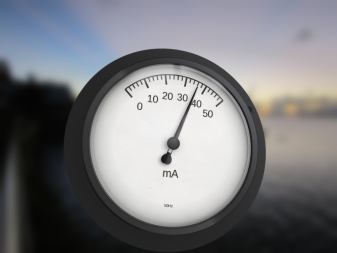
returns 36 (mA)
